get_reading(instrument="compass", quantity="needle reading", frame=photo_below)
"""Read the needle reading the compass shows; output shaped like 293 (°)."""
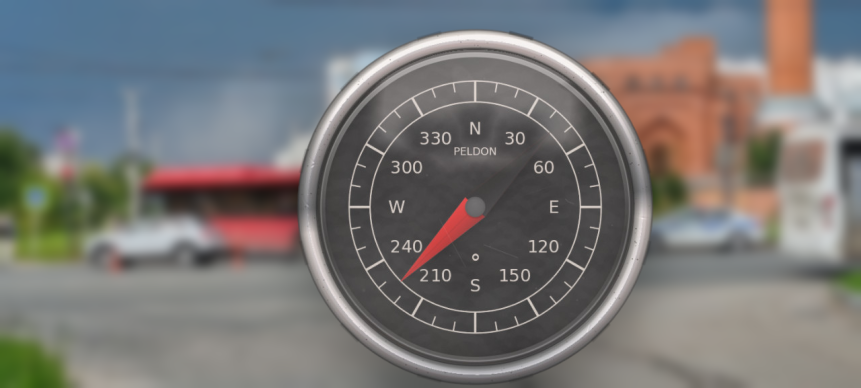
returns 225 (°)
